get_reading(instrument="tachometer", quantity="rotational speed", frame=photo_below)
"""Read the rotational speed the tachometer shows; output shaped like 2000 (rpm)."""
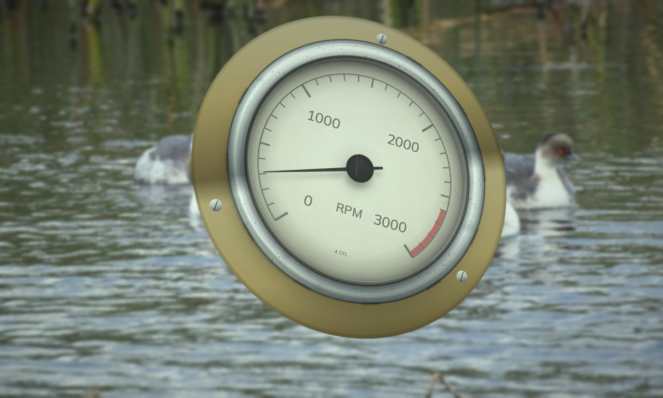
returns 300 (rpm)
